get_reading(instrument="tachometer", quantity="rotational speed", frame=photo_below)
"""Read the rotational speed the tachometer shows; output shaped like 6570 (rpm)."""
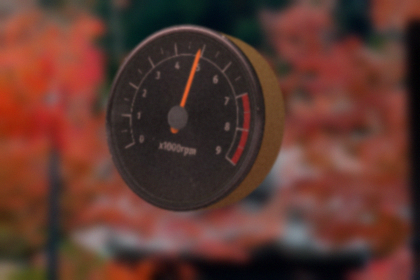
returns 5000 (rpm)
